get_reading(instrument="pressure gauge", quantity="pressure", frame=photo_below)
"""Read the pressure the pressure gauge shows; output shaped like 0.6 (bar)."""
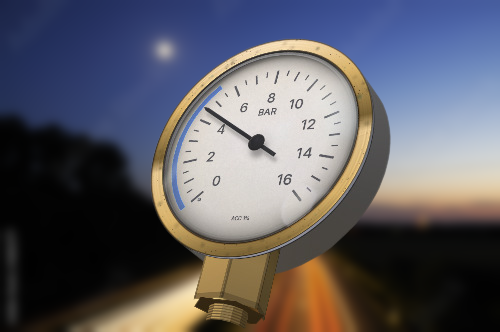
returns 4.5 (bar)
